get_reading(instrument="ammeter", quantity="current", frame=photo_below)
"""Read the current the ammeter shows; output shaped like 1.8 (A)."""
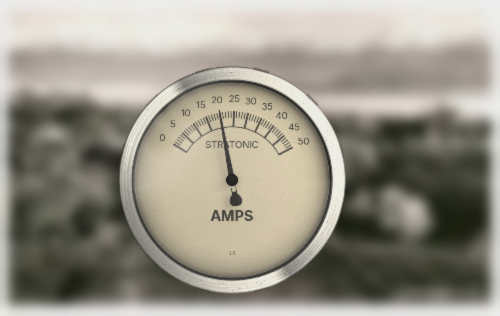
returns 20 (A)
